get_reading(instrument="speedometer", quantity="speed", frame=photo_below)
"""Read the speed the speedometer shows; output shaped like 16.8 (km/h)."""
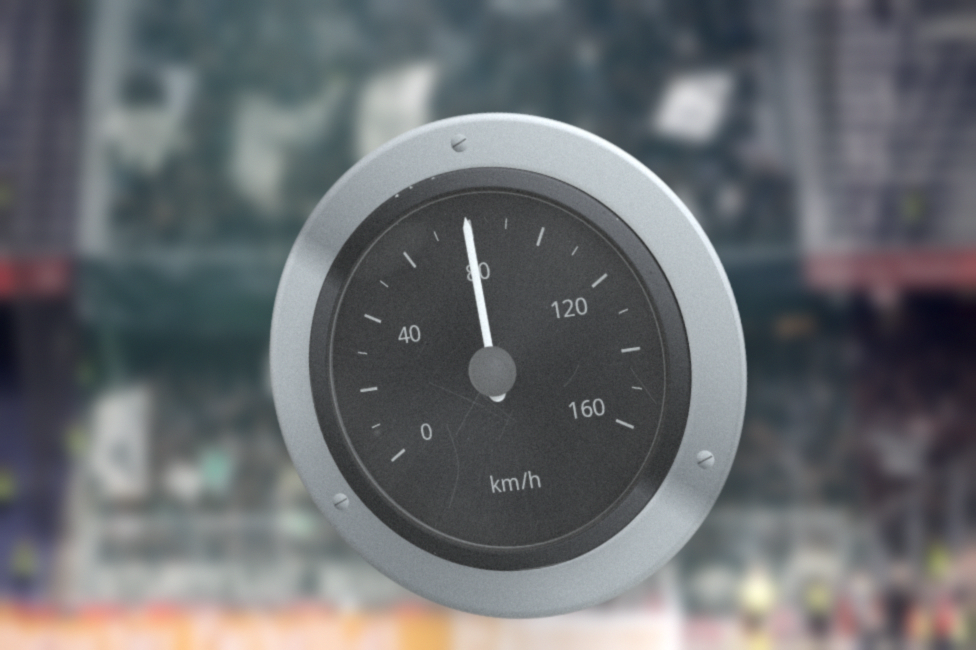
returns 80 (km/h)
